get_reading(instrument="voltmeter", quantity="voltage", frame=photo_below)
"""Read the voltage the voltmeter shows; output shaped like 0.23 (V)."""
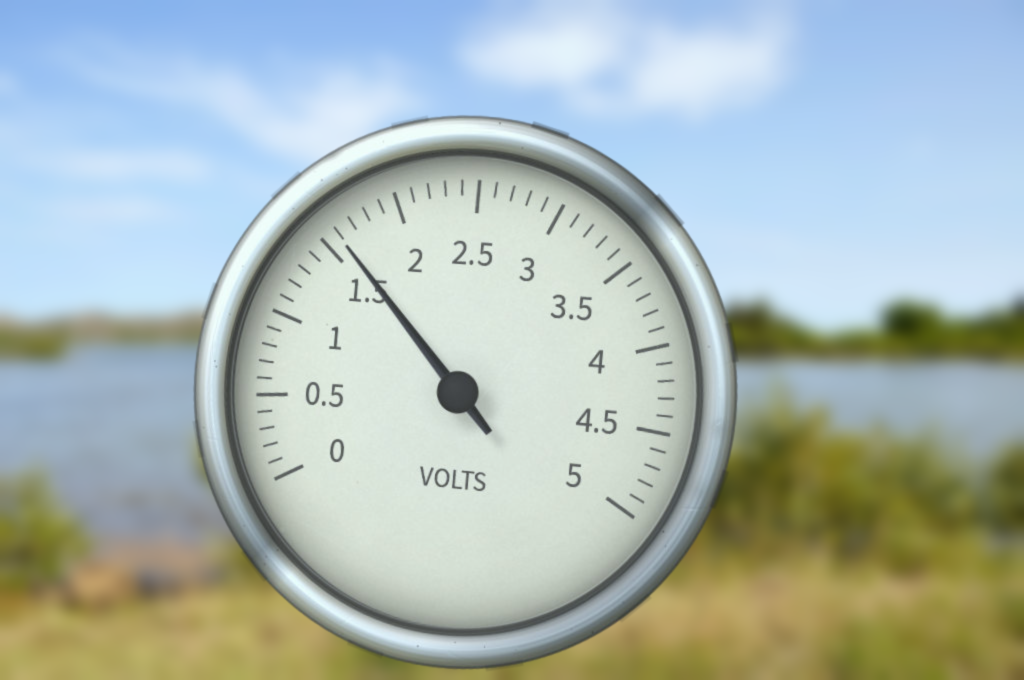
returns 1.6 (V)
